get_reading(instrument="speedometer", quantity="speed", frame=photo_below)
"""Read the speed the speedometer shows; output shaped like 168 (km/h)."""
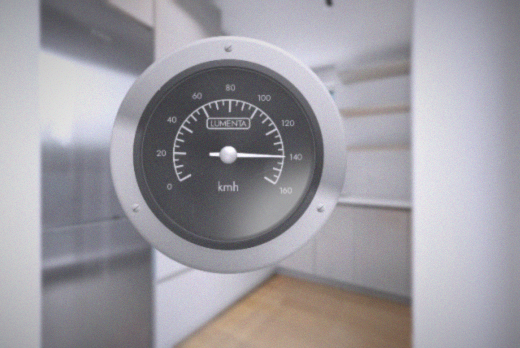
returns 140 (km/h)
